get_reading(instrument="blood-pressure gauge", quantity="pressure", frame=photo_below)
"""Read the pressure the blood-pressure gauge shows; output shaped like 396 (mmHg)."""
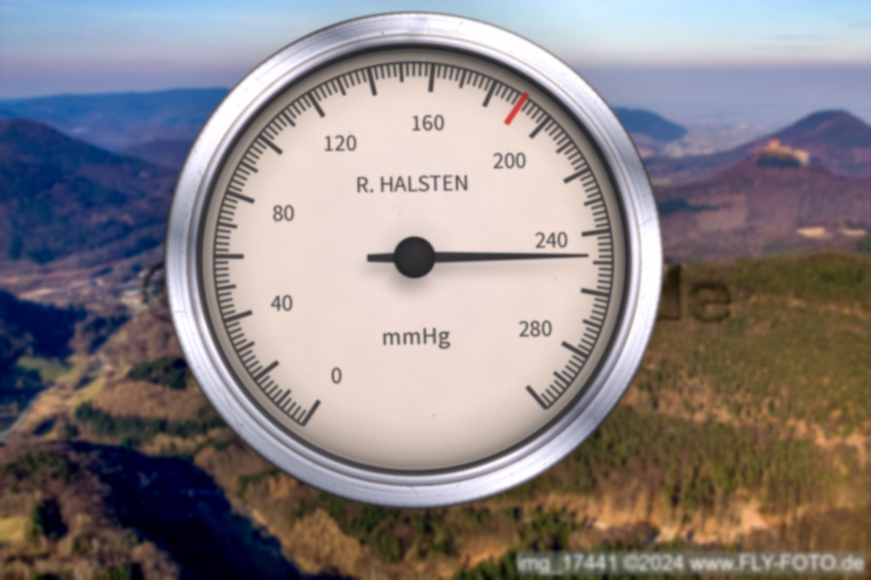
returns 248 (mmHg)
